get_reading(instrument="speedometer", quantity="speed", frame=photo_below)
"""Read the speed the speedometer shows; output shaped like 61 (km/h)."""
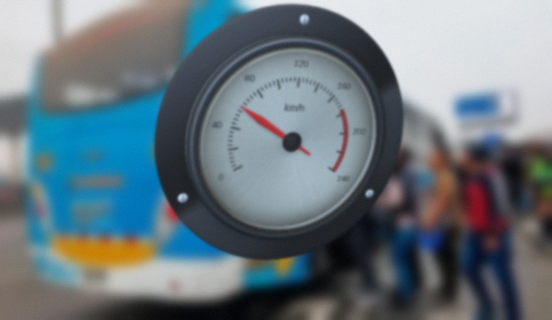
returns 60 (km/h)
